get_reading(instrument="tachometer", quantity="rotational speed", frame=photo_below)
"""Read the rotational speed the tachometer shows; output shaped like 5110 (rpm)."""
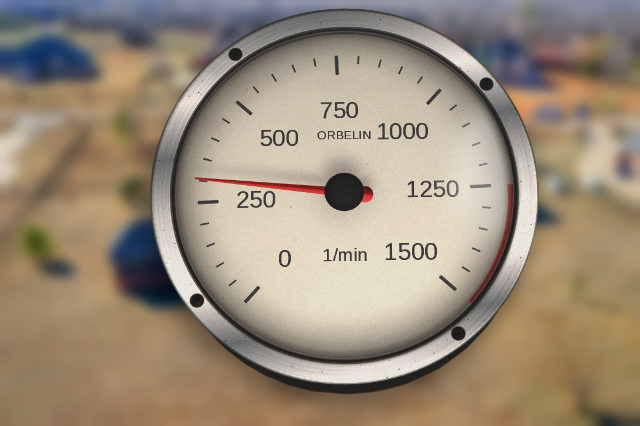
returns 300 (rpm)
